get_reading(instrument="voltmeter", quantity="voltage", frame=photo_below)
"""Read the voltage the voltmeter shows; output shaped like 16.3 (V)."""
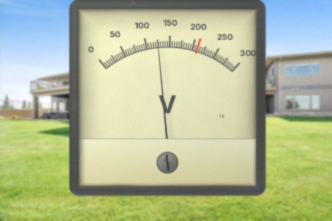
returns 125 (V)
